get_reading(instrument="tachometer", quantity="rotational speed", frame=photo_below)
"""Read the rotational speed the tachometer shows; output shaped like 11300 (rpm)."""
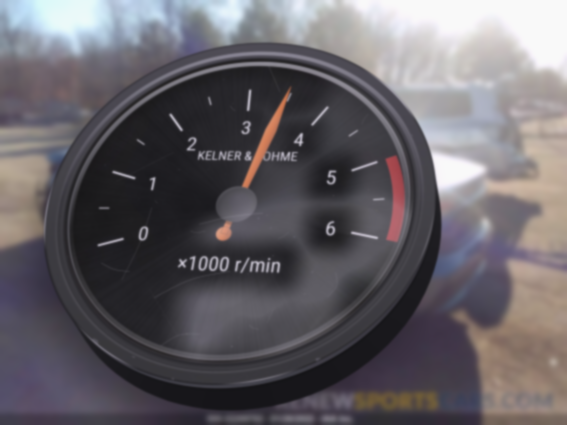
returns 3500 (rpm)
